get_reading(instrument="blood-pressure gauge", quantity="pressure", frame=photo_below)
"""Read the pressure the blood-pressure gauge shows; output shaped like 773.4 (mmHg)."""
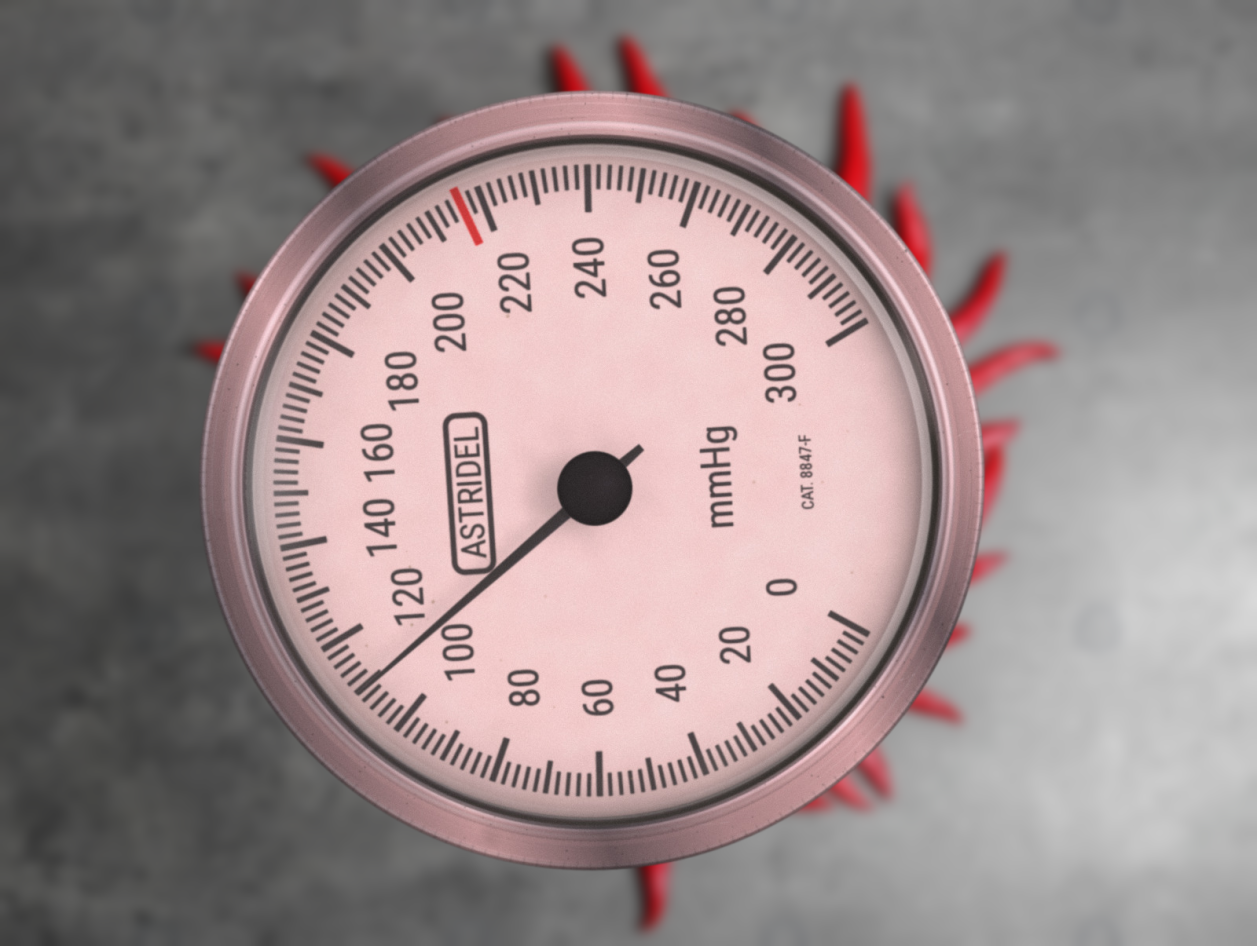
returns 110 (mmHg)
